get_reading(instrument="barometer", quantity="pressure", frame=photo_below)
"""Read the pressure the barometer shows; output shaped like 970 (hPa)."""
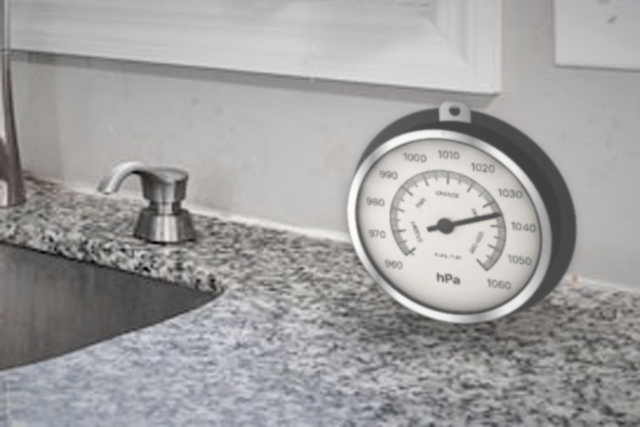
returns 1035 (hPa)
